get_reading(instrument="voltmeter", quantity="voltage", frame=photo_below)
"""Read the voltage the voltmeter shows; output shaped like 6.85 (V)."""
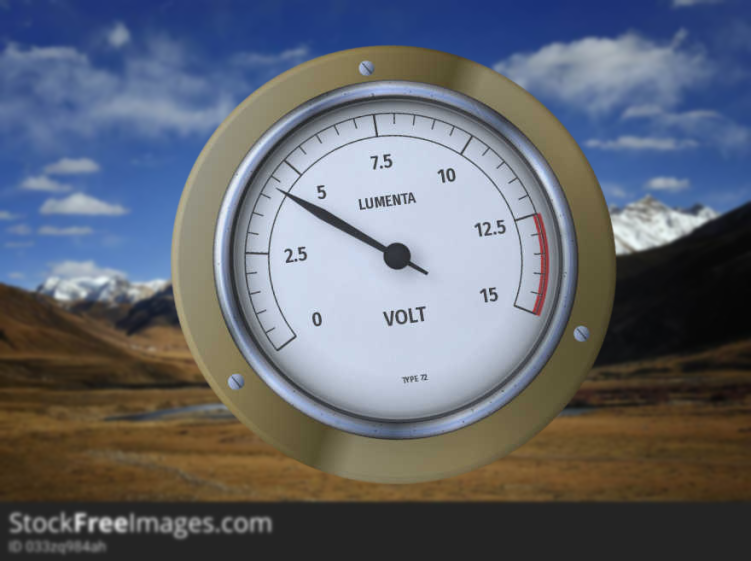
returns 4.25 (V)
